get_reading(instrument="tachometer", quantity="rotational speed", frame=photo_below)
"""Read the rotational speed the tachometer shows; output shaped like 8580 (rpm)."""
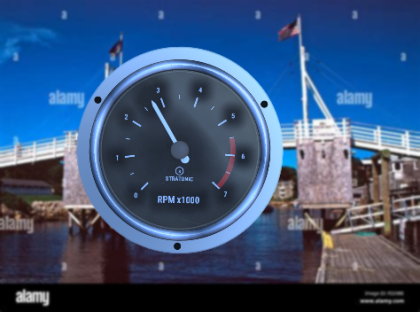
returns 2750 (rpm)
